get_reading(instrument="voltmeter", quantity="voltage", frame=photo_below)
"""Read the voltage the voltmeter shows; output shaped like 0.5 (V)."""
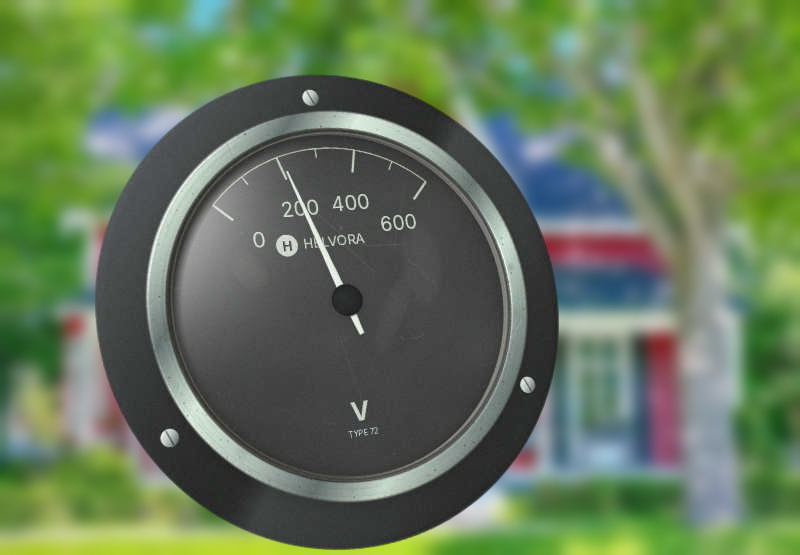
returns 200 (V)
